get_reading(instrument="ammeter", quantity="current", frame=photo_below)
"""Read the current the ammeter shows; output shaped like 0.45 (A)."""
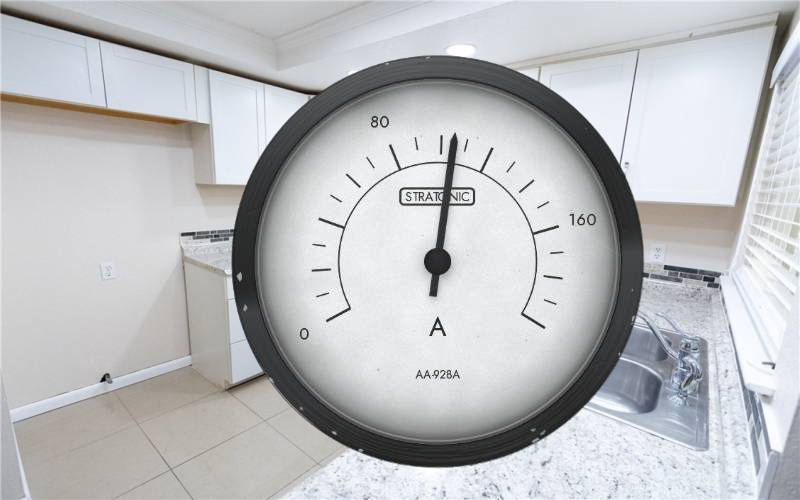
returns 105 (A)
